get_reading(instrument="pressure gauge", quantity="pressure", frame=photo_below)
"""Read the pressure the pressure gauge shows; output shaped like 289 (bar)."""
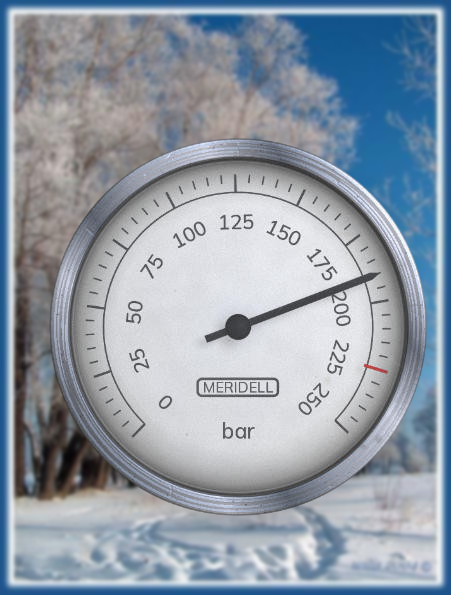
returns 190 (bar)
